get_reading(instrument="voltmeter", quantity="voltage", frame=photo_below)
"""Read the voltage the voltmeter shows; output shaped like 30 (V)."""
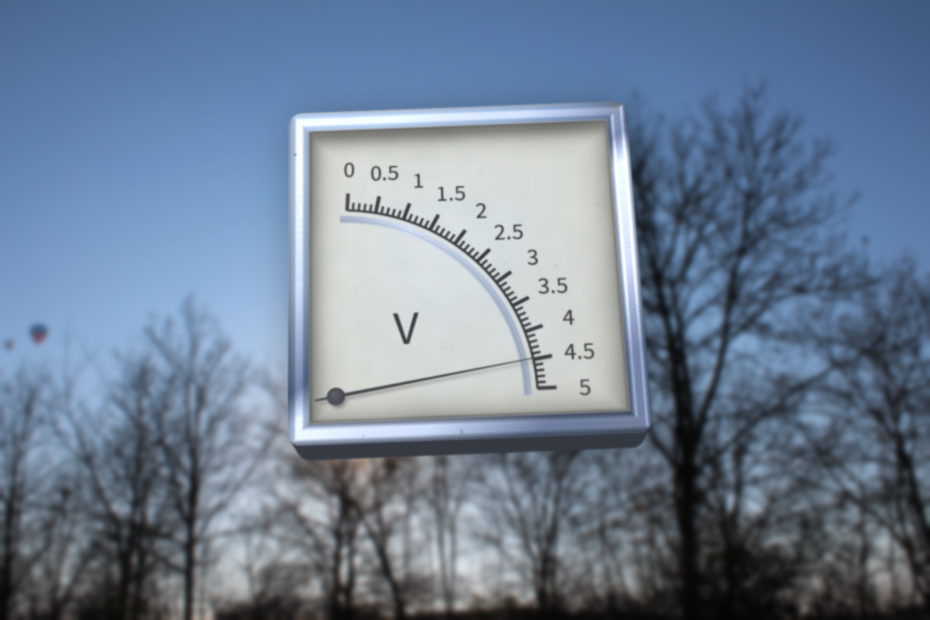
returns 4.5 (V)
